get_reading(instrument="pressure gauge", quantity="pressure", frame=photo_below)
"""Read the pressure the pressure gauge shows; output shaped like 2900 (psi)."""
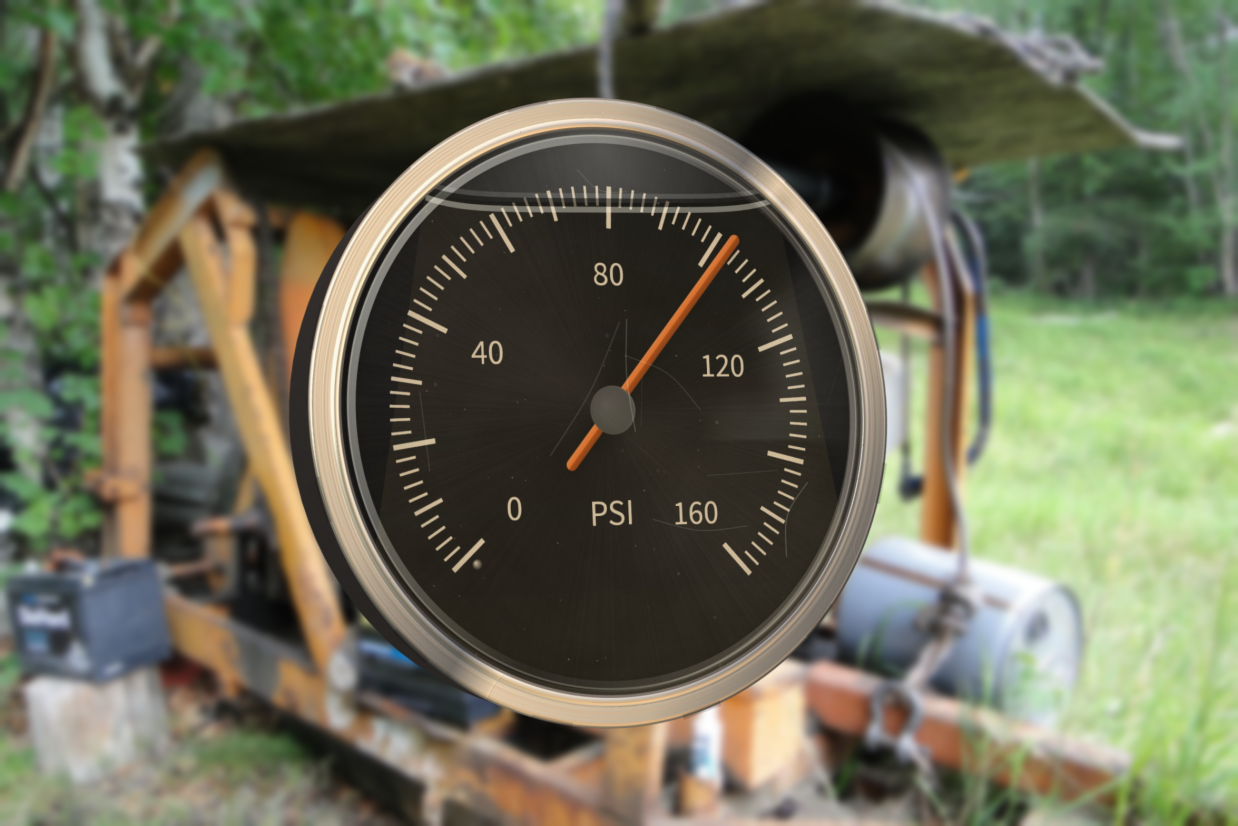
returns 102 (psi)
